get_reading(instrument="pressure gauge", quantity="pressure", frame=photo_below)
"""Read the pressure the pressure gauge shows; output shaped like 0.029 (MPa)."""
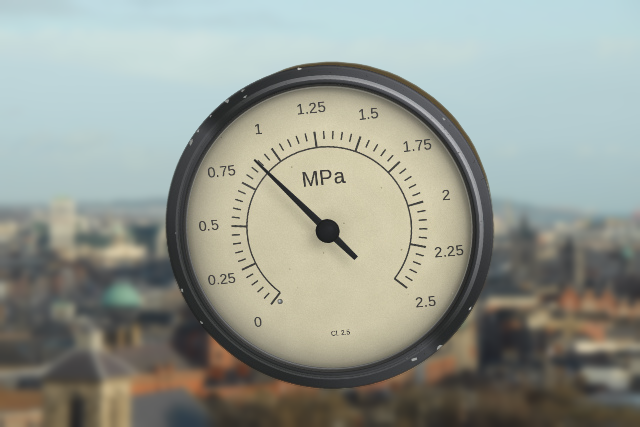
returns 0.9 (MPa)
